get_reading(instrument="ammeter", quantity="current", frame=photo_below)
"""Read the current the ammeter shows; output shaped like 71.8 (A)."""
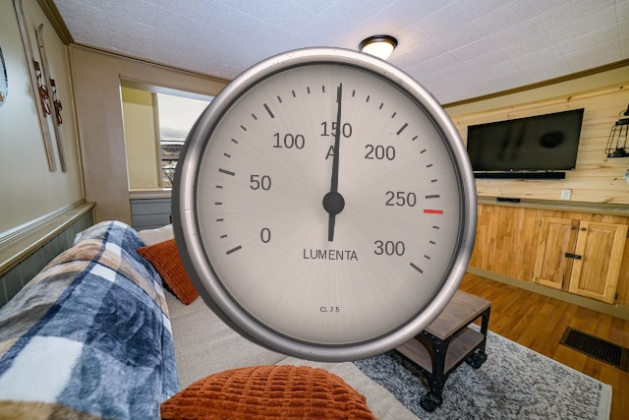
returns 150 (A)
